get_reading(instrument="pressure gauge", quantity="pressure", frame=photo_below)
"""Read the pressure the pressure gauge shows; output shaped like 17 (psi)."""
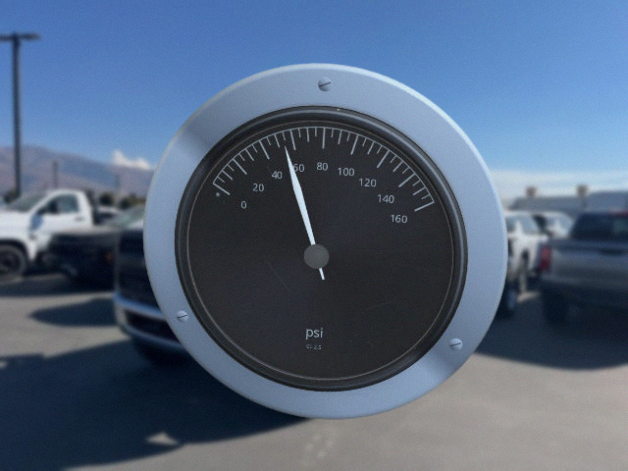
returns 55 (psi)
